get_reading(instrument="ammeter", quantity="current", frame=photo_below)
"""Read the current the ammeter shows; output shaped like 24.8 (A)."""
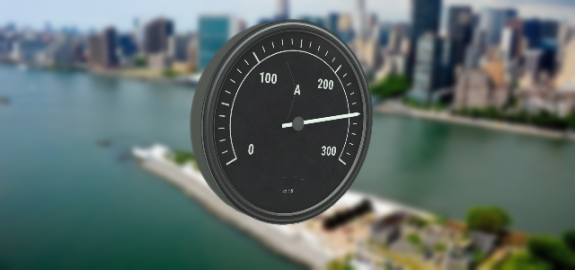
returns 250 (A)
